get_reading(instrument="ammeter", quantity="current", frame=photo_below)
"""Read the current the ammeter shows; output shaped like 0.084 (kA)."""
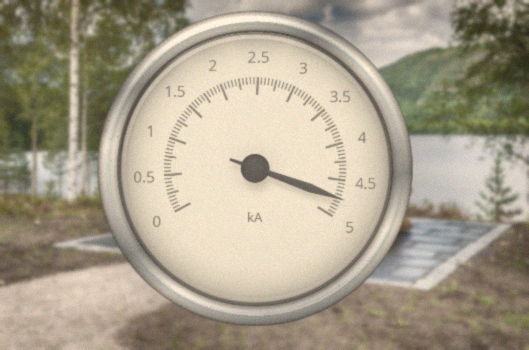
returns 4.75 (kA)
